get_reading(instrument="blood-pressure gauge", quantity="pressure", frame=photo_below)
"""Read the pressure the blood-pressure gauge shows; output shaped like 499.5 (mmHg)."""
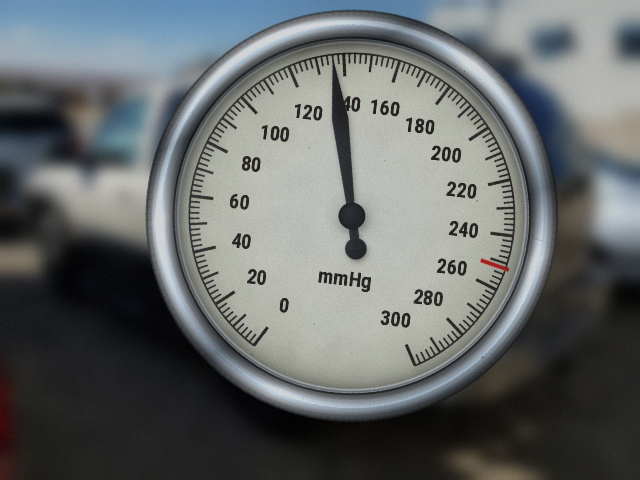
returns 136 (mmHg)
